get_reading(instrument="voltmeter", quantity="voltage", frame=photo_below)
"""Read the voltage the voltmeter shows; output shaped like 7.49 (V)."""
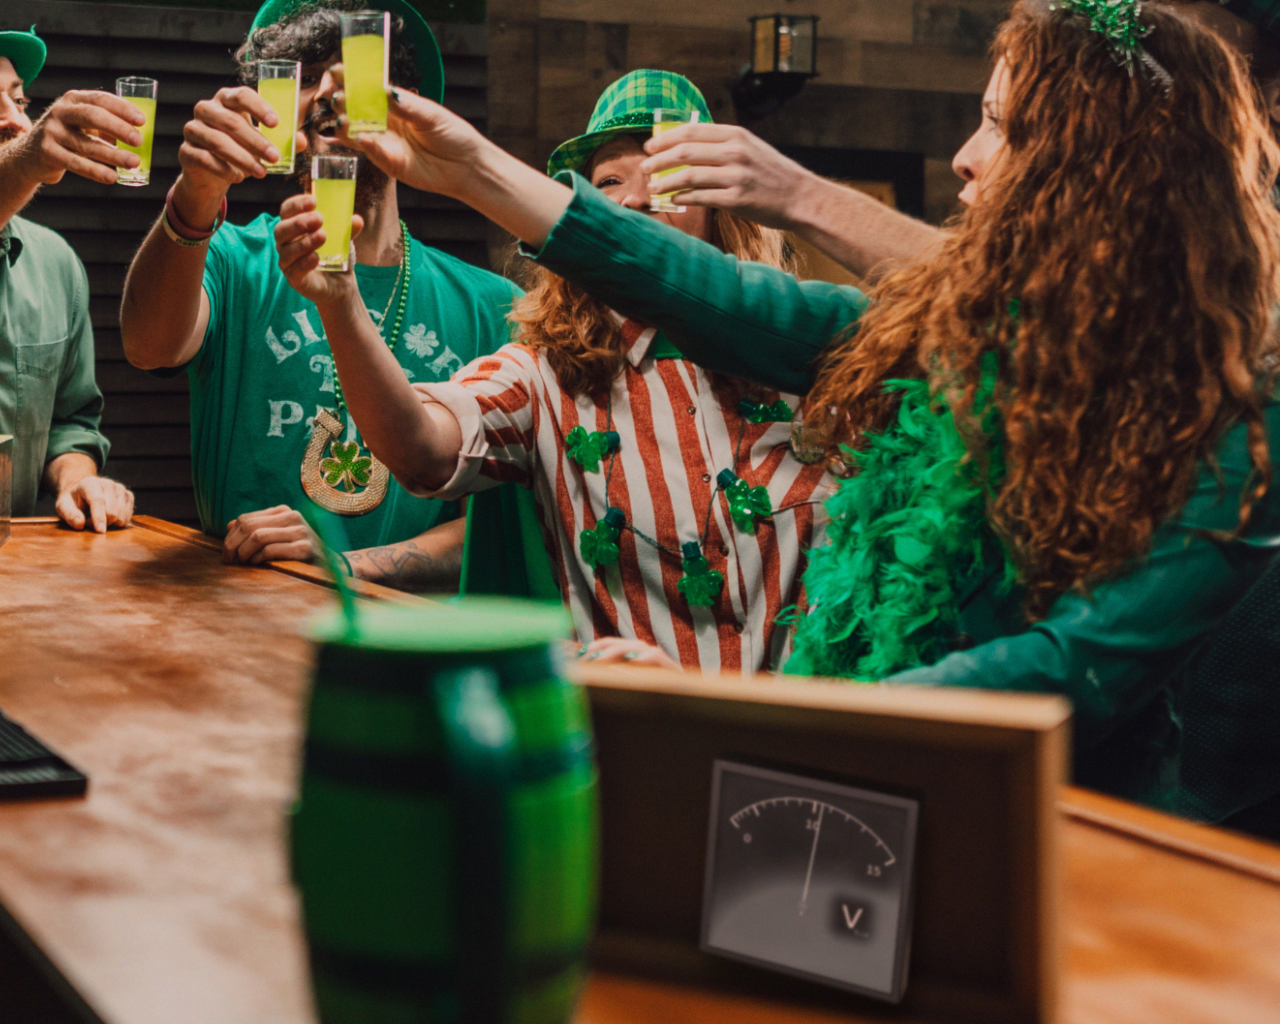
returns 10.5 (V)
